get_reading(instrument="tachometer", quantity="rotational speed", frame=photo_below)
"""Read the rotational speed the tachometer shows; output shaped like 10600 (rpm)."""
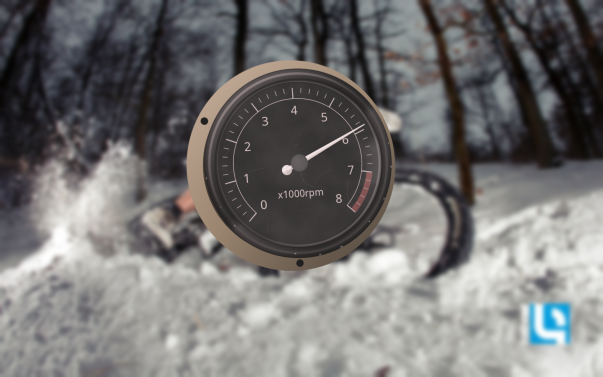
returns 5900 (rpm)
